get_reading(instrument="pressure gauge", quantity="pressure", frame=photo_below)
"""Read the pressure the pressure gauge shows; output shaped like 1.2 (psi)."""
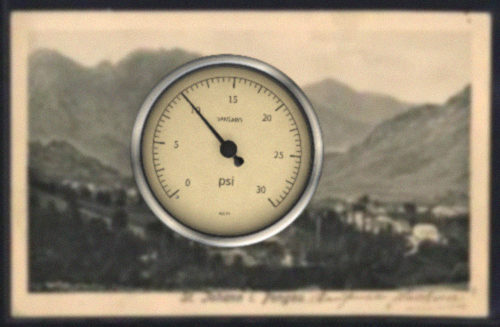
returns 10 (psi)
